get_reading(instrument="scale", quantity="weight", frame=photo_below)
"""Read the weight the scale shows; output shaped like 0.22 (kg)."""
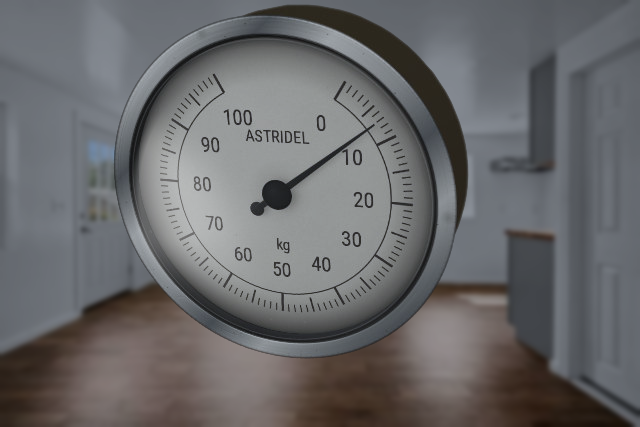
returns 7 (kg)
